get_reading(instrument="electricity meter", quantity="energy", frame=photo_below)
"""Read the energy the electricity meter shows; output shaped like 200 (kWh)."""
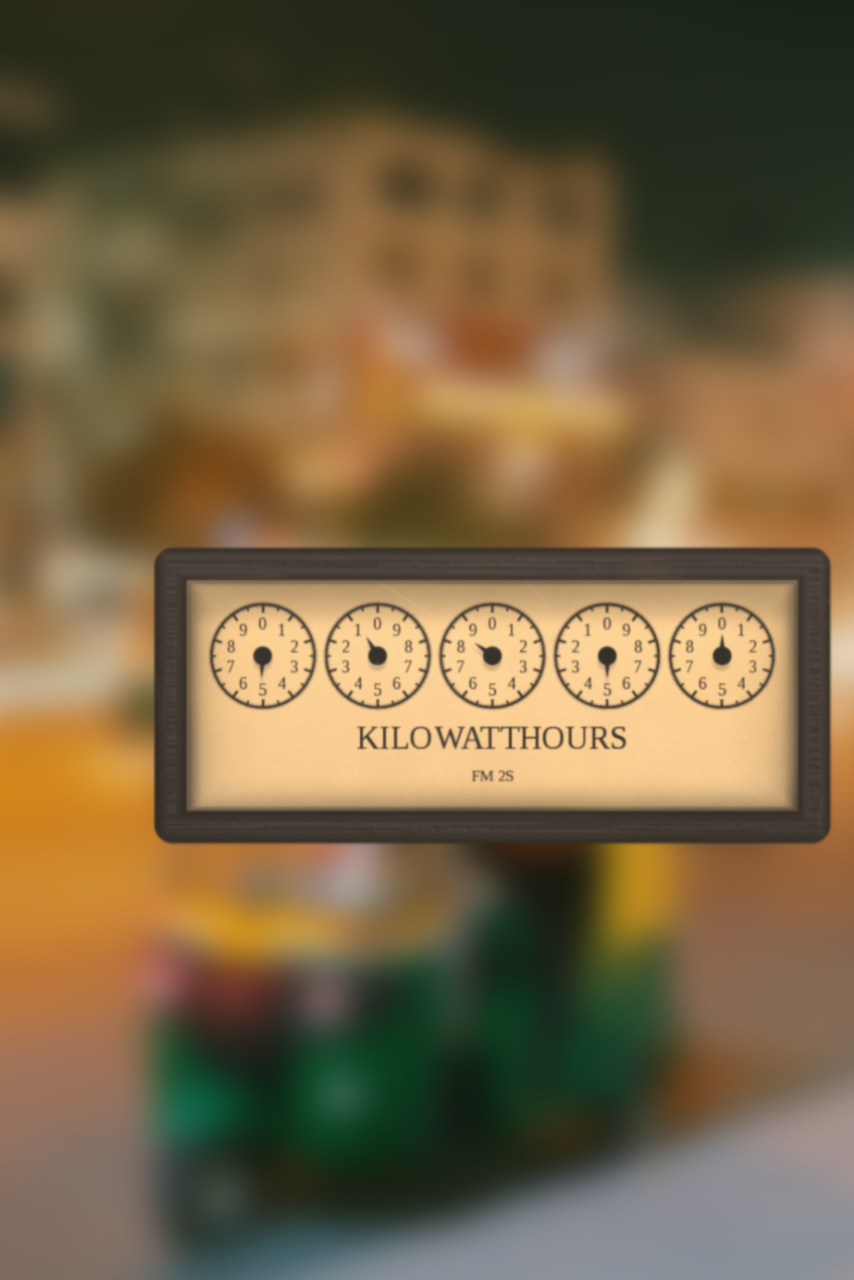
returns 50850 (kWh)
